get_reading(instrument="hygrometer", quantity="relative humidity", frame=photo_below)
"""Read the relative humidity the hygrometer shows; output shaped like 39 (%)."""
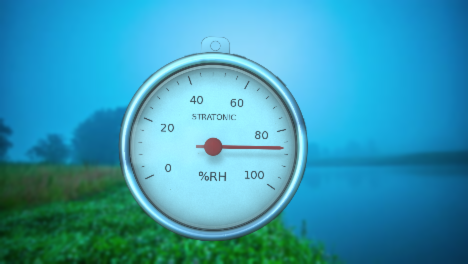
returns 86 (%)
